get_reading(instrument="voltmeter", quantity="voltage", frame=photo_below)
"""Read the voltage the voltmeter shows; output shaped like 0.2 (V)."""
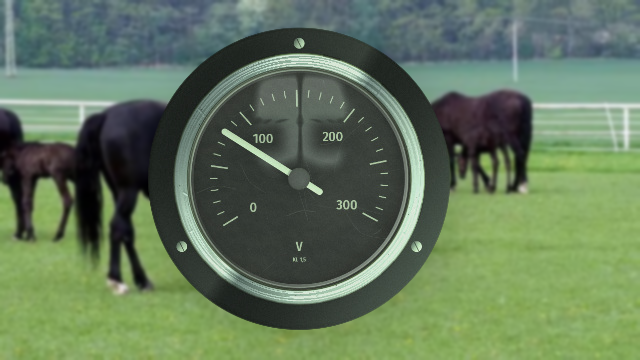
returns 80 (V)
